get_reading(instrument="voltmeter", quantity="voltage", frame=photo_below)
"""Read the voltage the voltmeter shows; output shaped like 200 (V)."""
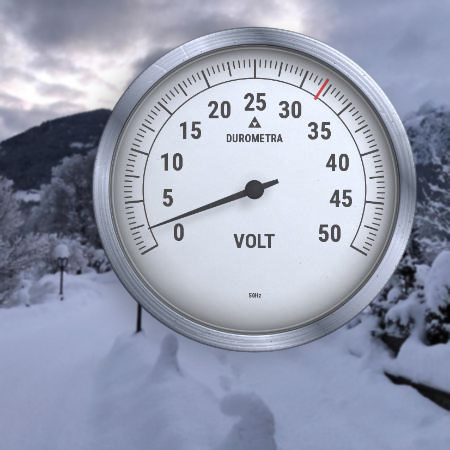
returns 2 (V)
